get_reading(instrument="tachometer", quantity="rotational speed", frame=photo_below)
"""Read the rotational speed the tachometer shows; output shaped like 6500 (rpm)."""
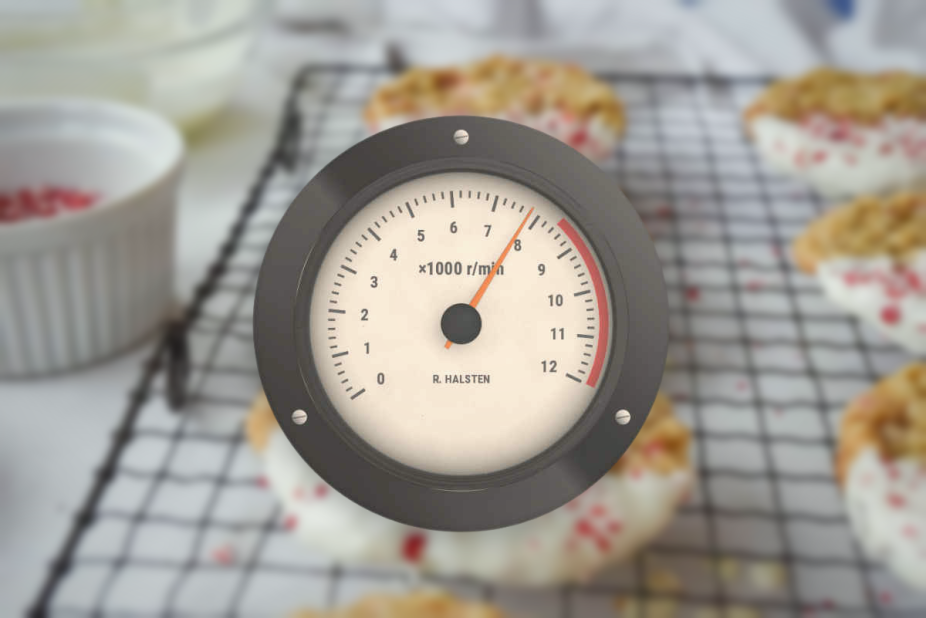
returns 7800 (rpm)
